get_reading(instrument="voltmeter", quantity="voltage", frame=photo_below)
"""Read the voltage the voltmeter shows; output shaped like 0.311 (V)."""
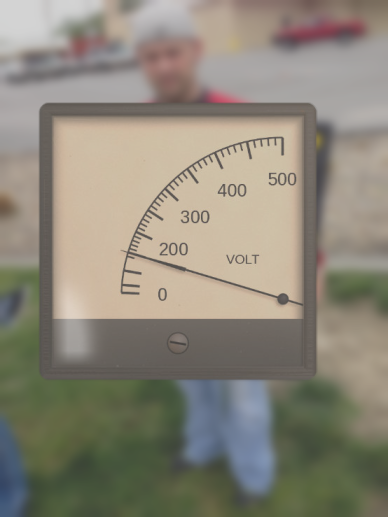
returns 150 (V)
